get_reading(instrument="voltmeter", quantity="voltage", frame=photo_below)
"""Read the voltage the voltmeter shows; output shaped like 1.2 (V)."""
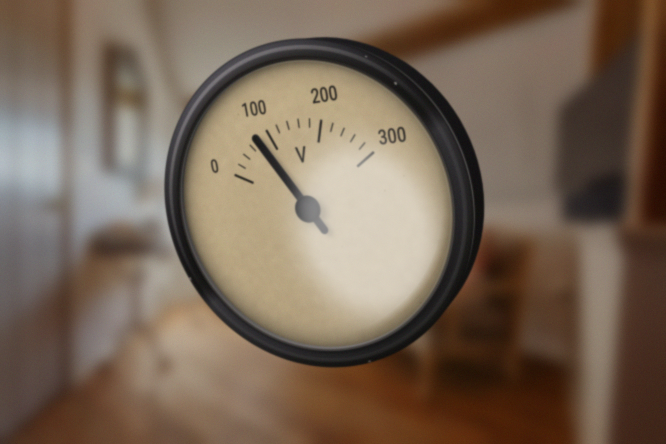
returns 80 (V)
